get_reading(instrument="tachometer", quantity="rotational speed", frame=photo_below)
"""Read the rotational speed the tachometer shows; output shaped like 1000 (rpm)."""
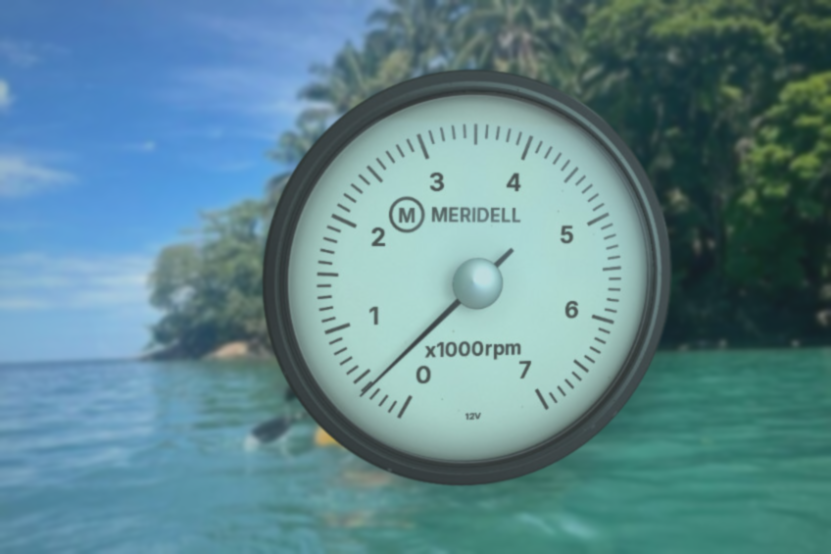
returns 400 (rpm)
